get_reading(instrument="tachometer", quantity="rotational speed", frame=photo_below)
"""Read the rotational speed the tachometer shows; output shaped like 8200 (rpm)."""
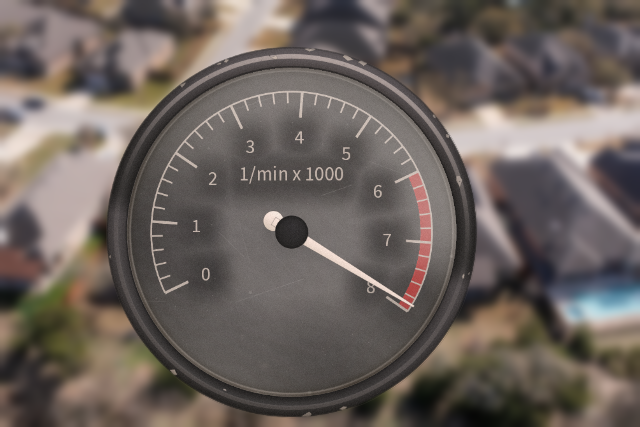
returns 7900 (rpm)
